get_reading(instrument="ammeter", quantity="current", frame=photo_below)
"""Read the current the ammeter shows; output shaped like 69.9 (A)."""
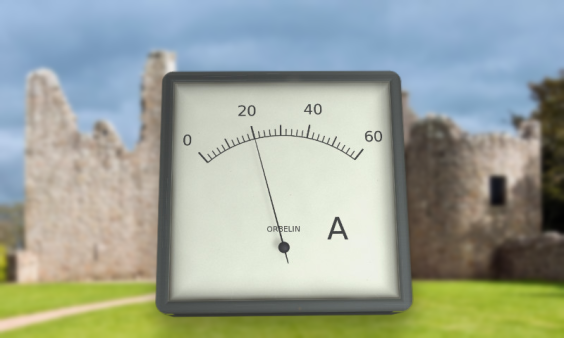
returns 20 (A)
